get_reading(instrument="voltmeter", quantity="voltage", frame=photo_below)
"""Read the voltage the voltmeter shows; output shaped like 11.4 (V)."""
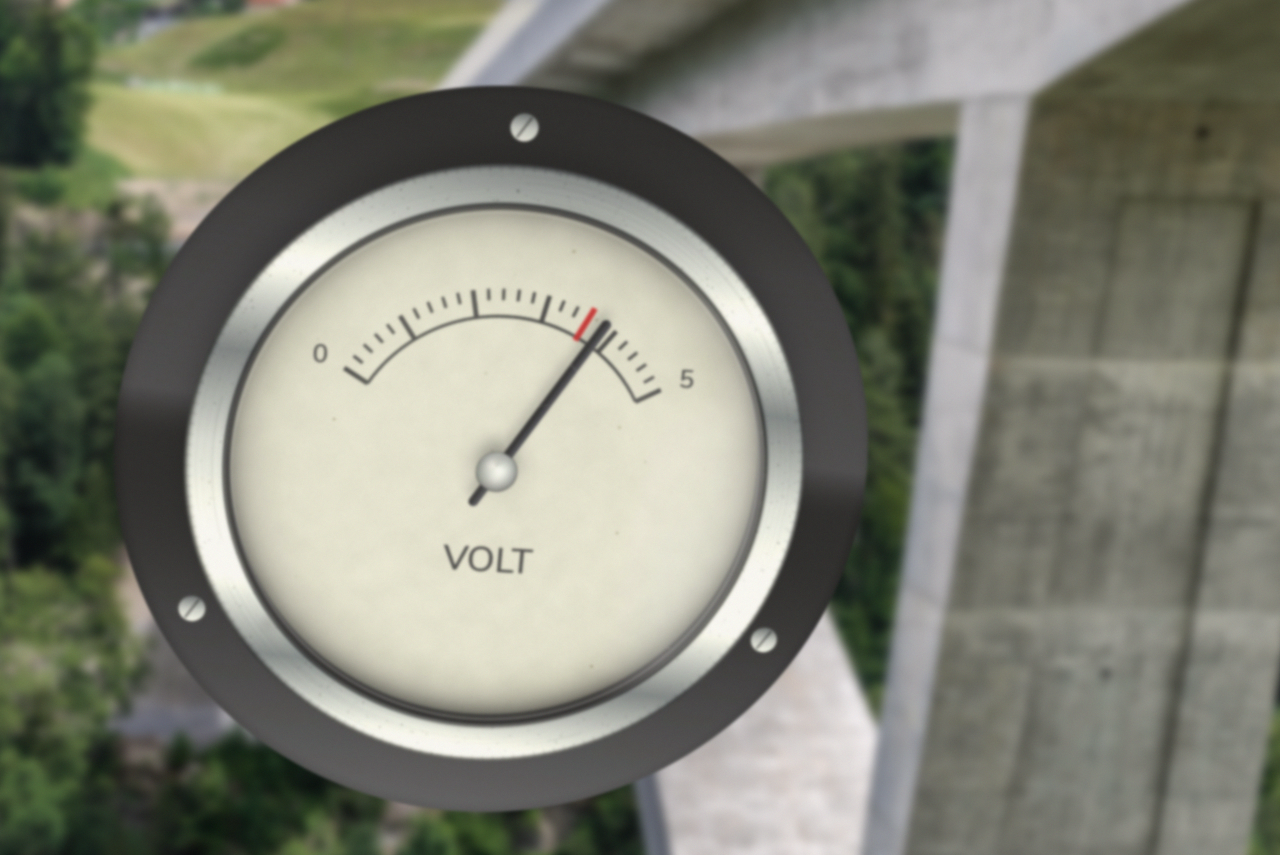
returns 3.8 (V)
